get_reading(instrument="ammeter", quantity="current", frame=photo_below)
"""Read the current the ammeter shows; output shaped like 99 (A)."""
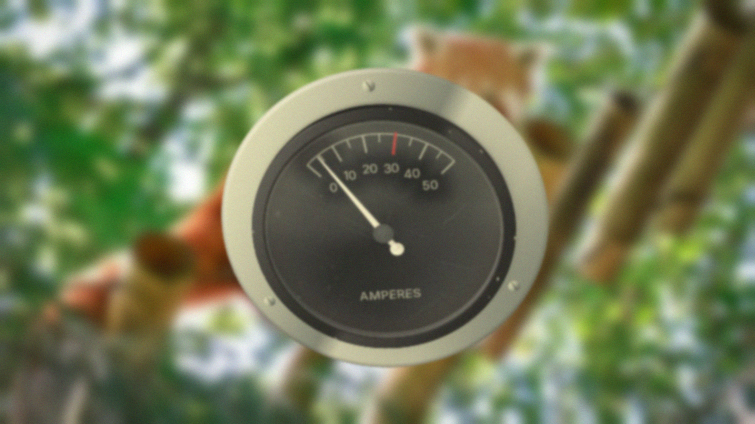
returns 5 (A)
